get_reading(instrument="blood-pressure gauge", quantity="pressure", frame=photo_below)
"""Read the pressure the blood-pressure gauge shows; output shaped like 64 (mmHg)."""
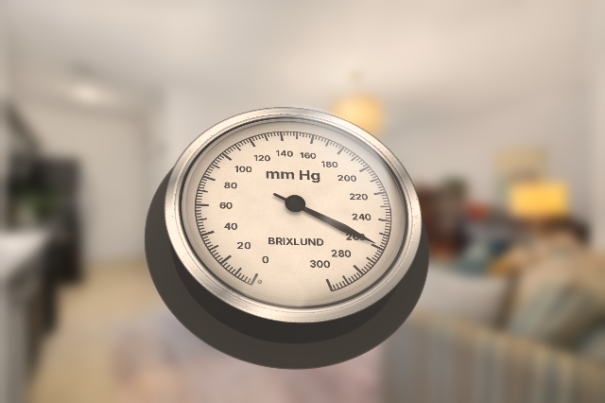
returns 260 (mmHg)
